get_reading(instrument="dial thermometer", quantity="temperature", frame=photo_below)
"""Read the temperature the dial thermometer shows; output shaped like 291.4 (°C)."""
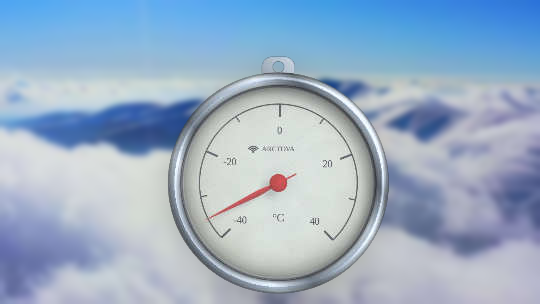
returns -35 (°C)
